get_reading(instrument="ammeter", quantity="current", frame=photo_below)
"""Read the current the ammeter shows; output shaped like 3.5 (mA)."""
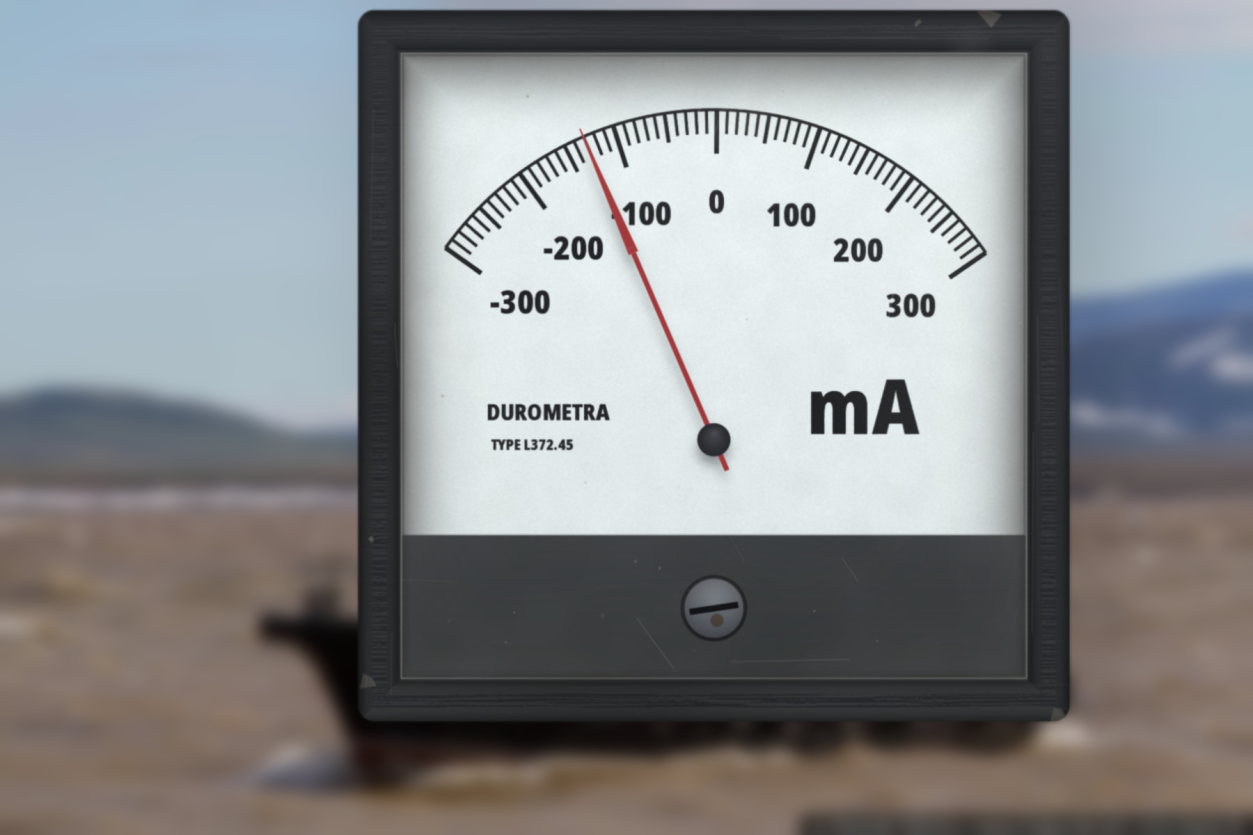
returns -130 (mA)
